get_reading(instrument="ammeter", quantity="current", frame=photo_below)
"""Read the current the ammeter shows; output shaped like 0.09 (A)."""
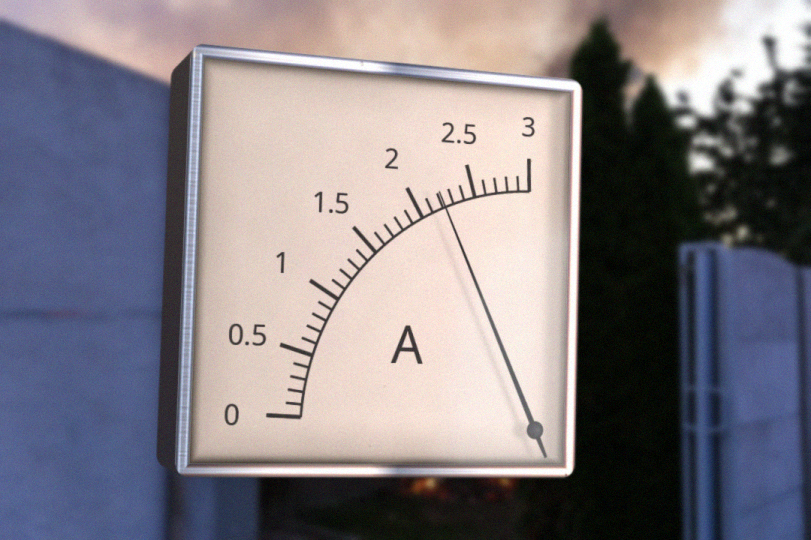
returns 2.2 (A)
